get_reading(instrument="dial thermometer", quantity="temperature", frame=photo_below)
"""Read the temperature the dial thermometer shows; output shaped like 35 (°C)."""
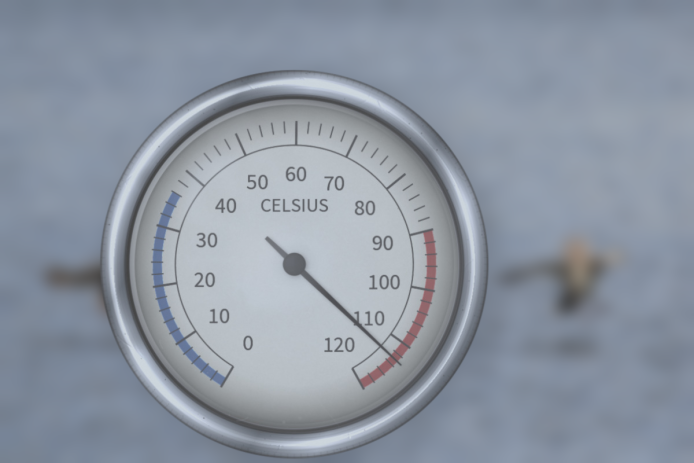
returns 113 (°C)
